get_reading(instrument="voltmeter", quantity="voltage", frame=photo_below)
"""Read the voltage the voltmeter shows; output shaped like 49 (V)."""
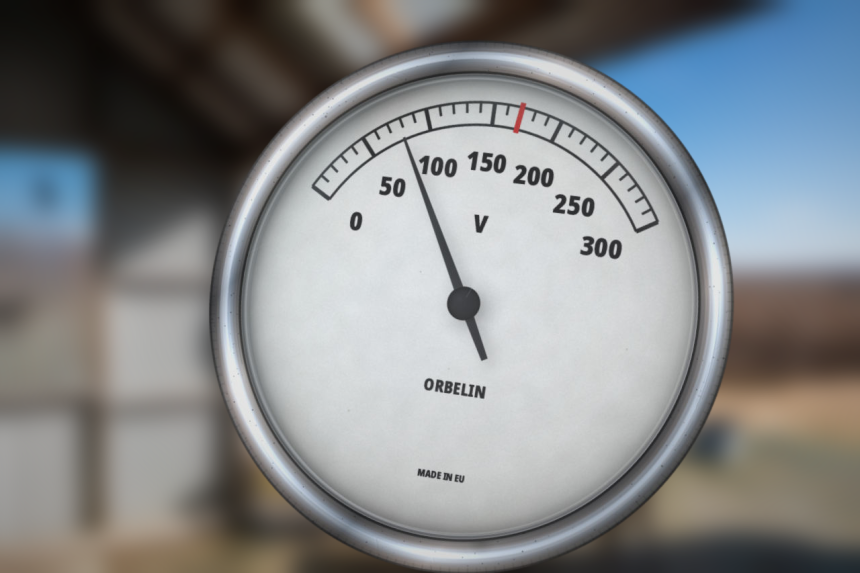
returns 80 (V)
